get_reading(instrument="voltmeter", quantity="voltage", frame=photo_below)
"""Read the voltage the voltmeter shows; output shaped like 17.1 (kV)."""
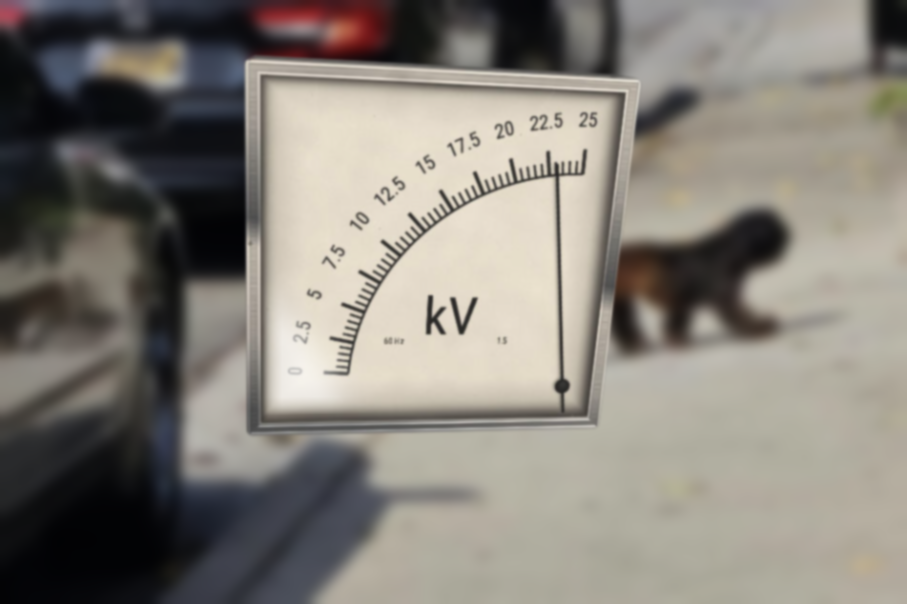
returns 23 (kV)
